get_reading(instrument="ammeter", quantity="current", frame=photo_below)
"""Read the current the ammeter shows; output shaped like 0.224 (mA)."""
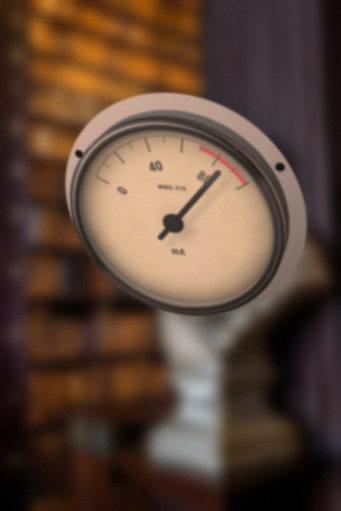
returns 85 (mA)
